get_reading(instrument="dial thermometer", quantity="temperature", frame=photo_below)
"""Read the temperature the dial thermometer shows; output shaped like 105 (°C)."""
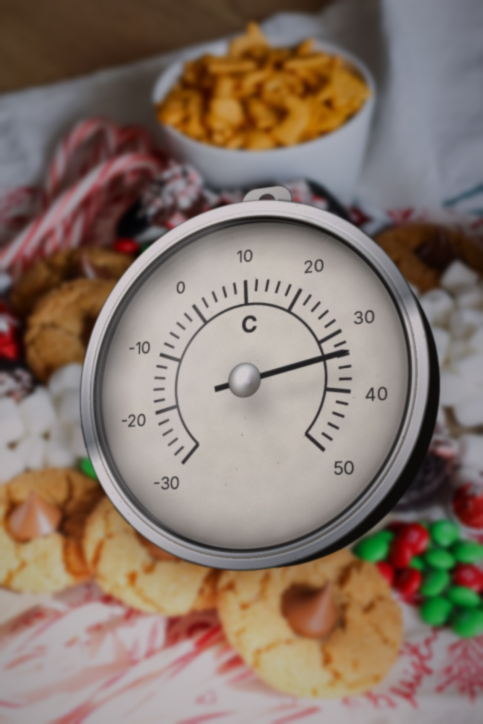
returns 34 (°C)
